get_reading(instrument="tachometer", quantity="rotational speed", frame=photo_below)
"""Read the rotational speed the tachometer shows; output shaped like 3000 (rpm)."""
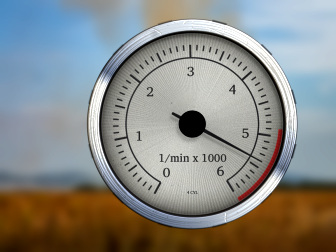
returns 5400 (rpm)
